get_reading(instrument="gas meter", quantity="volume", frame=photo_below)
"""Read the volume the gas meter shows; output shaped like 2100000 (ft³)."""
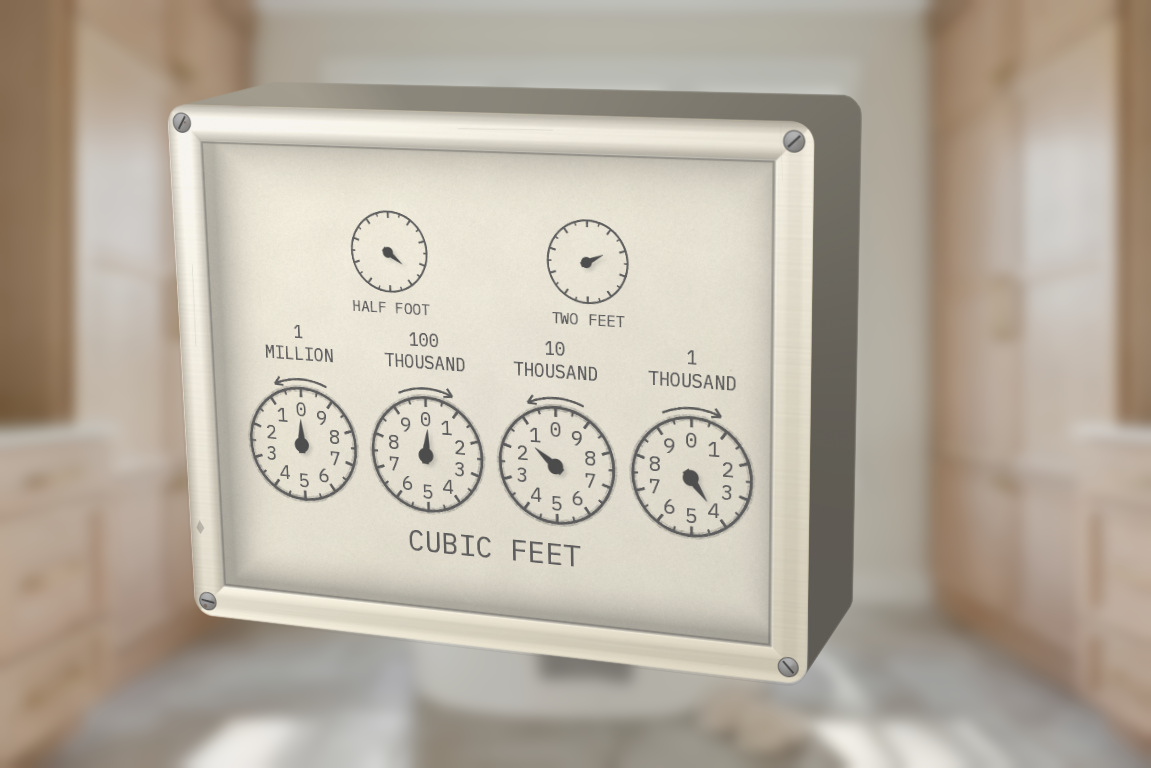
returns 1400 (ft³)
